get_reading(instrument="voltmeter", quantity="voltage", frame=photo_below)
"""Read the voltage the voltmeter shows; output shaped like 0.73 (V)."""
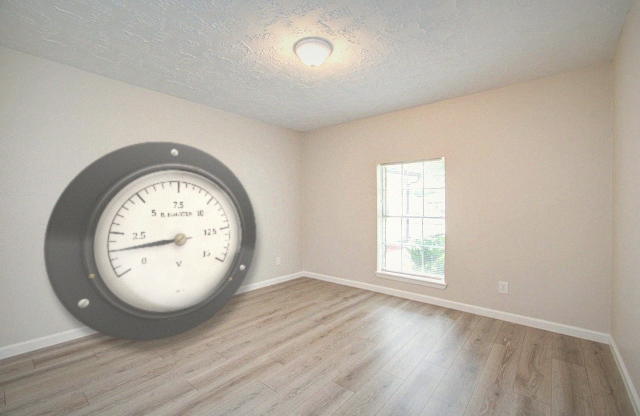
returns 1.5 (V)
